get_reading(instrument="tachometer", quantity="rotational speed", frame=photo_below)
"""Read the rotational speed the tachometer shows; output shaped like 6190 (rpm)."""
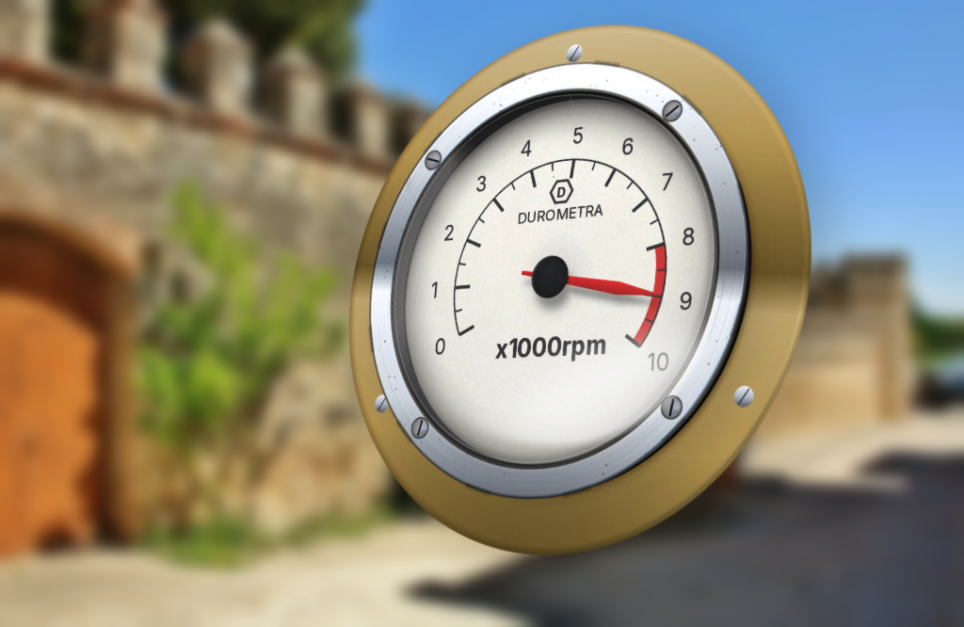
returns 9000 (rpm)
